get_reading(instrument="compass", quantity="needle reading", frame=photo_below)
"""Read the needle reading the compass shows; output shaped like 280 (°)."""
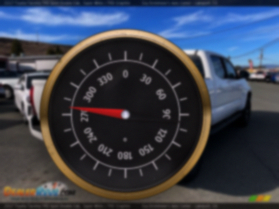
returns 277.5 (°)
